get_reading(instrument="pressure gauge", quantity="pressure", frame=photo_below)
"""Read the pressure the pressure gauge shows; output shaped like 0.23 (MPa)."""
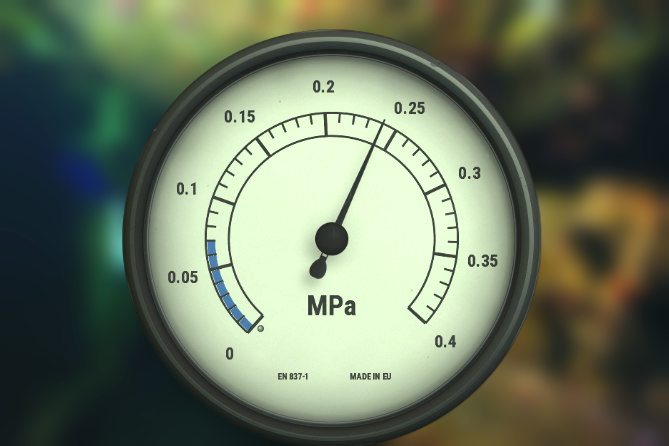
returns 0.24 (MPa)
